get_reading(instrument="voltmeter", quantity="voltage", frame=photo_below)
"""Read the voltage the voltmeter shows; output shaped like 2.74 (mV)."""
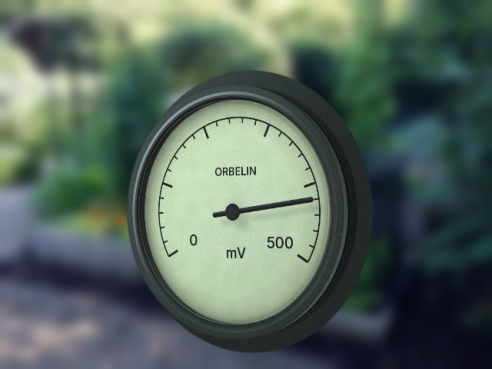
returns 420 (mV)
